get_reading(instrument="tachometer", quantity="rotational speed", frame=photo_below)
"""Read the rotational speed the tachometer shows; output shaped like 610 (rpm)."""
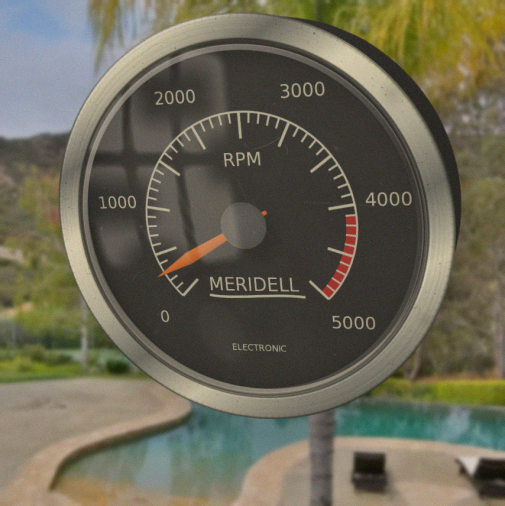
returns 300 (rpm)
